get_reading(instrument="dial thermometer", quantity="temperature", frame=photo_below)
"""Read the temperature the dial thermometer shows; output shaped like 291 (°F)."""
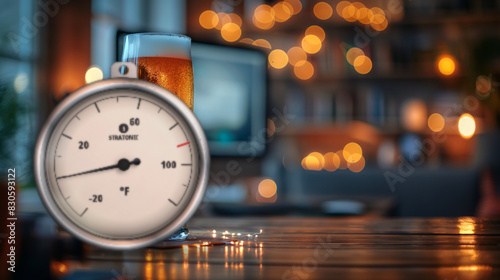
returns 0 (°F)
